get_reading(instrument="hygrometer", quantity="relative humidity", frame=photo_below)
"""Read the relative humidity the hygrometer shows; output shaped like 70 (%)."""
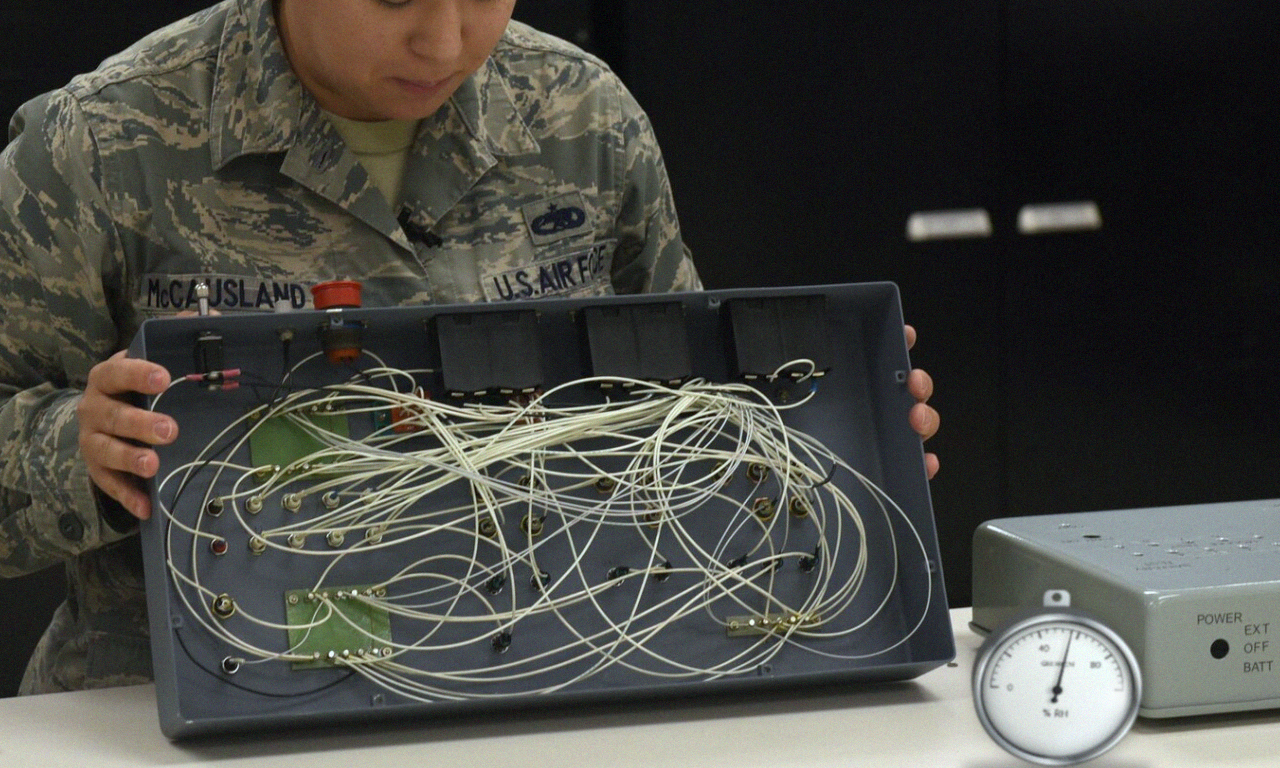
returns 56 (%)
